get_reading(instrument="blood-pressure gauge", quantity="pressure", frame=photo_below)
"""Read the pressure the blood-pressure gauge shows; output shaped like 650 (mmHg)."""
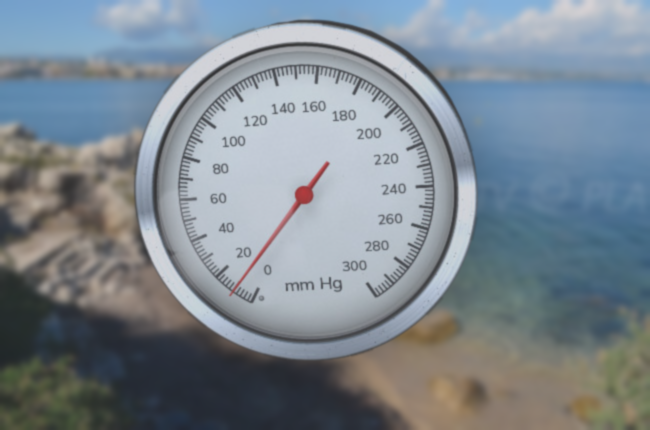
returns 10 (mmHg)
